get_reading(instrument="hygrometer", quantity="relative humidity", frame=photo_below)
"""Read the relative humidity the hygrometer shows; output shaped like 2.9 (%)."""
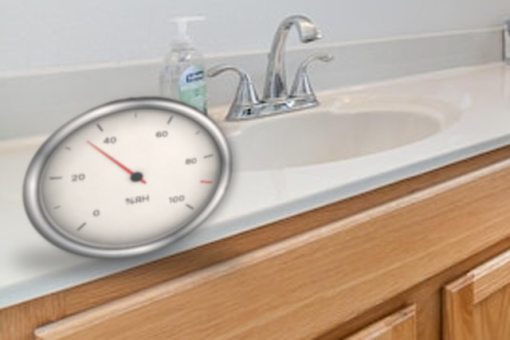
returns 35 (%)
